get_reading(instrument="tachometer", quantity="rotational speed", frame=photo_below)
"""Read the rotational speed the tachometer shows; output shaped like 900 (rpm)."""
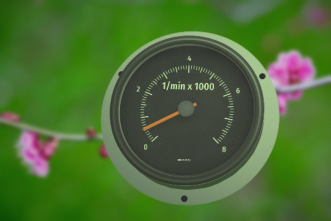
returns 500 (rpm)
